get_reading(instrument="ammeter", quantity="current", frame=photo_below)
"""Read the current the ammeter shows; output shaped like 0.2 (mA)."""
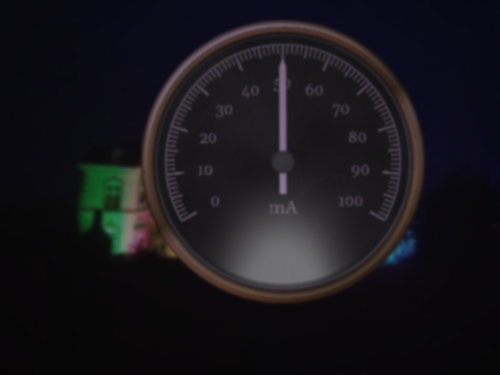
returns 50 (mA)
